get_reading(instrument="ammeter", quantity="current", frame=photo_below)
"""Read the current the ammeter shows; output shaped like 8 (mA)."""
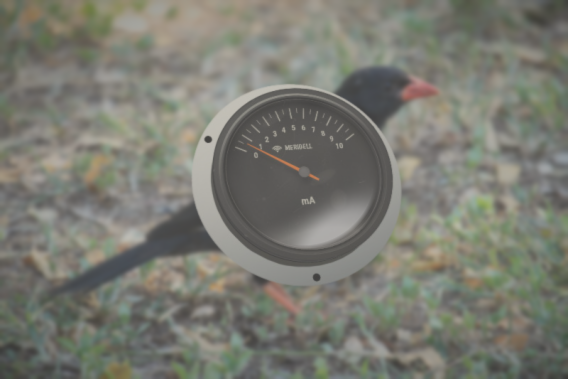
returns 0.5 (mA)
